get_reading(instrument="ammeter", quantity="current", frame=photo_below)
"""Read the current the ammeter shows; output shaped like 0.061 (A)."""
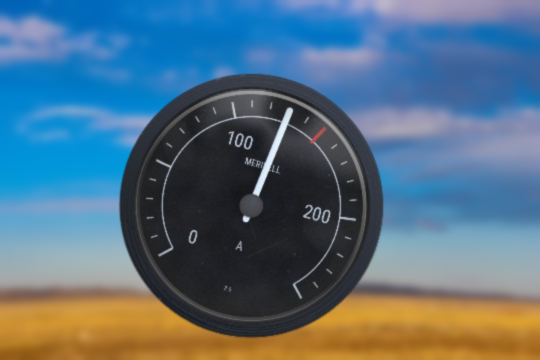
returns 130 (A)
